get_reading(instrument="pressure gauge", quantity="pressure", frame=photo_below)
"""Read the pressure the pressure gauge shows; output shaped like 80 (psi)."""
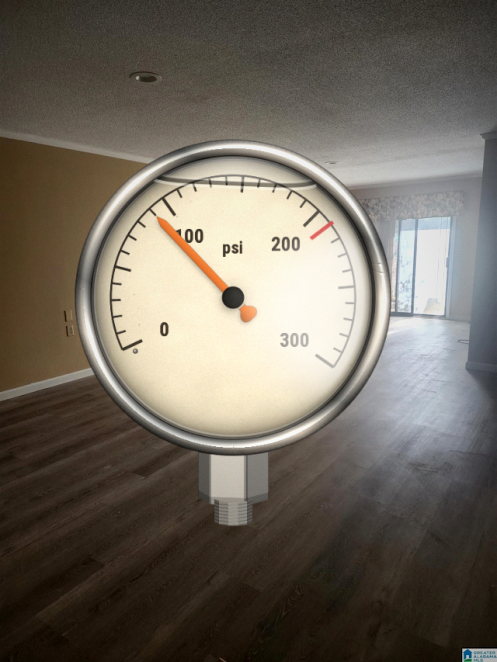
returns 90 (psi)
